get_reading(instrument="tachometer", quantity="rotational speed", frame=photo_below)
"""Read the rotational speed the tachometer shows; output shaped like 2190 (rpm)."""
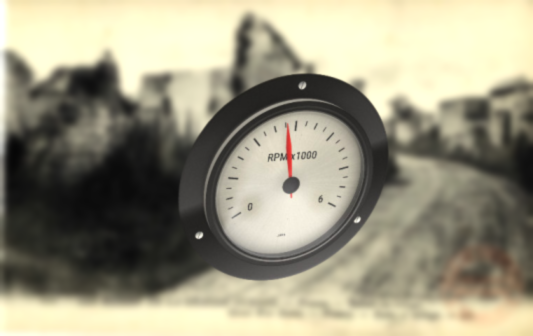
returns 2750 (rpm)
